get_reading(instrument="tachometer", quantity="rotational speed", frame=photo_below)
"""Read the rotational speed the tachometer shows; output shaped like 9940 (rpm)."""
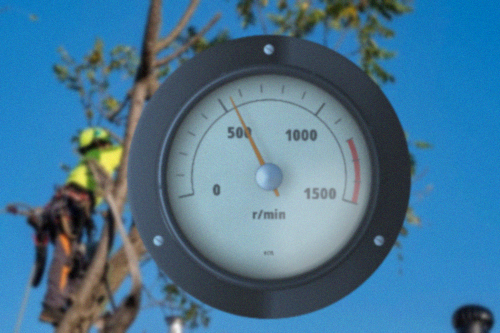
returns 550 (rpm)
